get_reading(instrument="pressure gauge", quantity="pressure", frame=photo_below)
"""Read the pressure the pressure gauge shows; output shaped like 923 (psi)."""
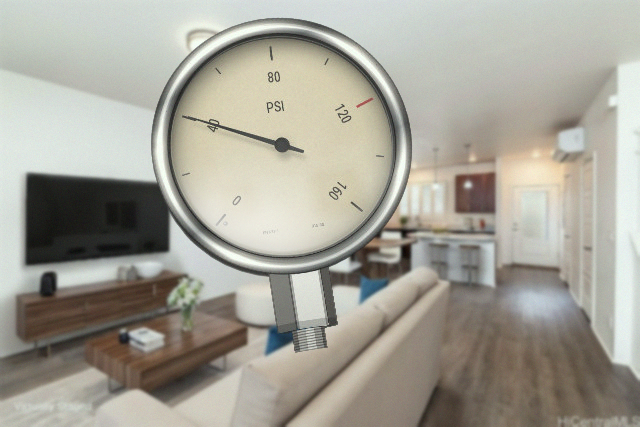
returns 40 (psi)
